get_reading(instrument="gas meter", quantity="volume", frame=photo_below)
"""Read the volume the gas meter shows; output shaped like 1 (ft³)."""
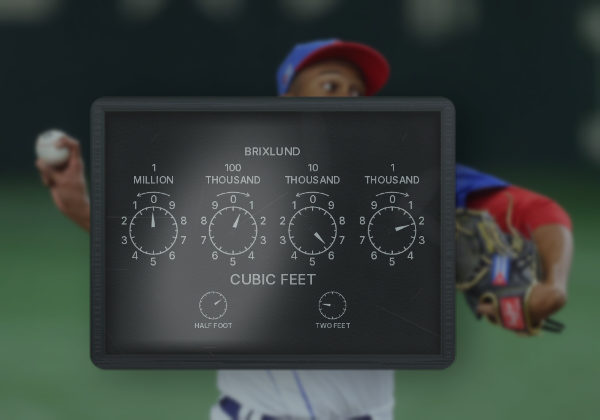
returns 6200 (ft³)
